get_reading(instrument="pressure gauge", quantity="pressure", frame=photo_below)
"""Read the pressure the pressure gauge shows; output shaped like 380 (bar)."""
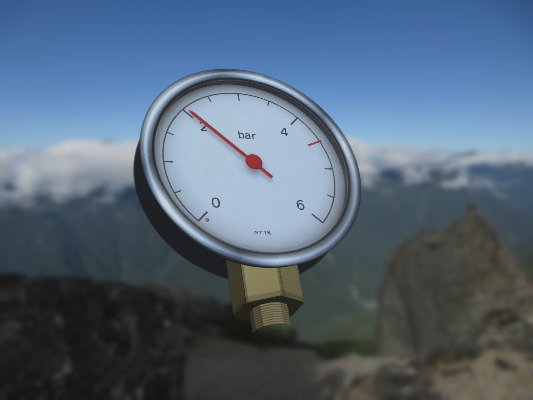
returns 2 (bar)
